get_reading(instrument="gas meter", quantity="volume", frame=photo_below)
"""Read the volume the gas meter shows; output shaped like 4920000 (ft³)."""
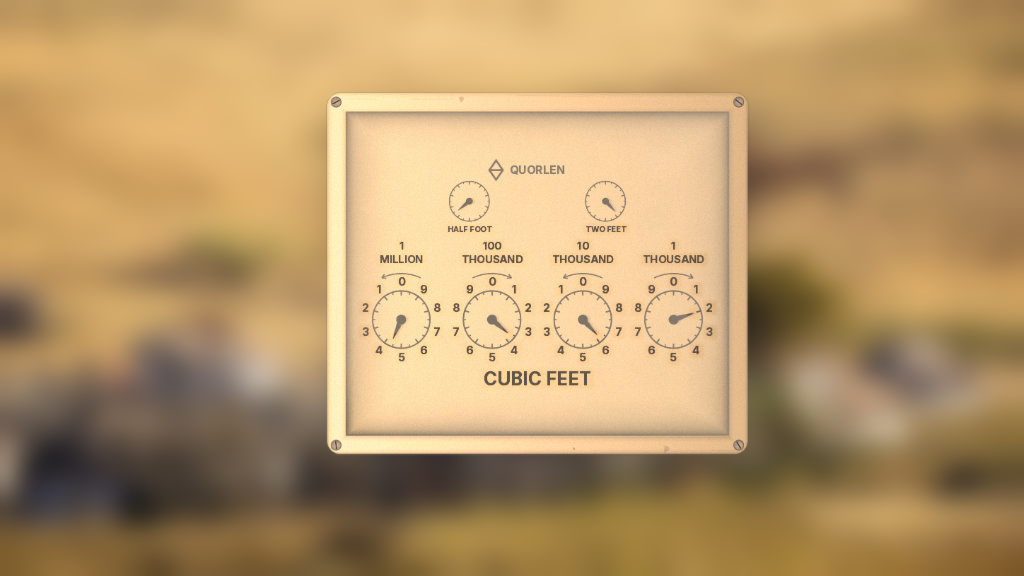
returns 436200 (ft³)
